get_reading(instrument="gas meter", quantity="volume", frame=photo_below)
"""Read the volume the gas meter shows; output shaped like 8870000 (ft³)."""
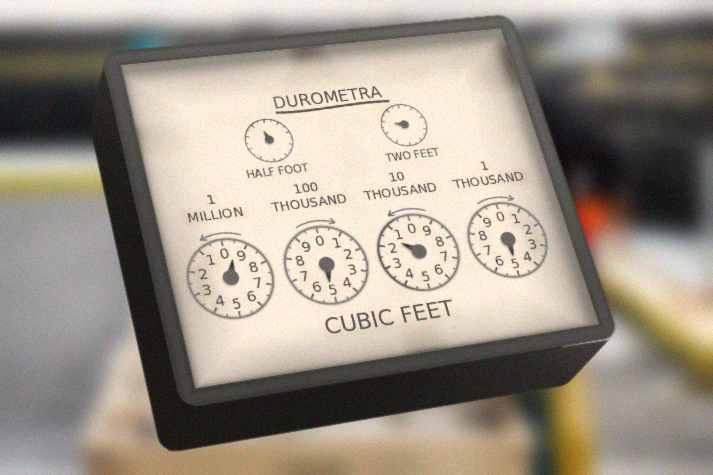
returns 951500 (ft³)
